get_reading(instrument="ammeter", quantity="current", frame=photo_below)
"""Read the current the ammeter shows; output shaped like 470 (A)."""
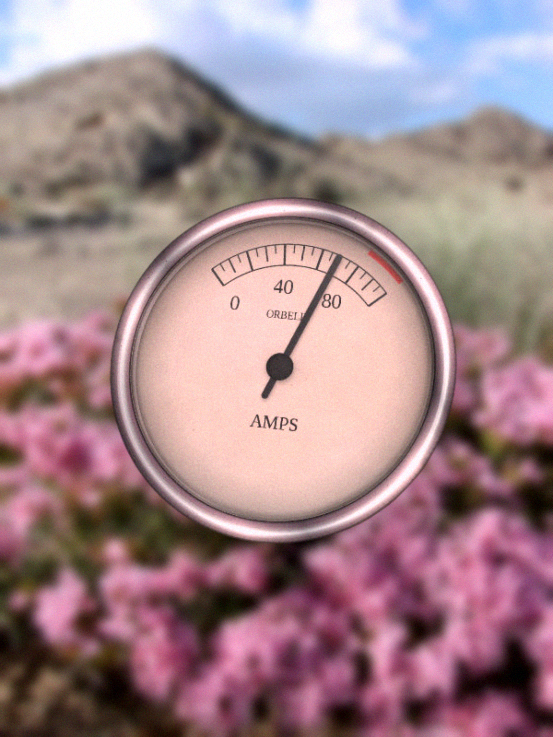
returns 70 (A)
